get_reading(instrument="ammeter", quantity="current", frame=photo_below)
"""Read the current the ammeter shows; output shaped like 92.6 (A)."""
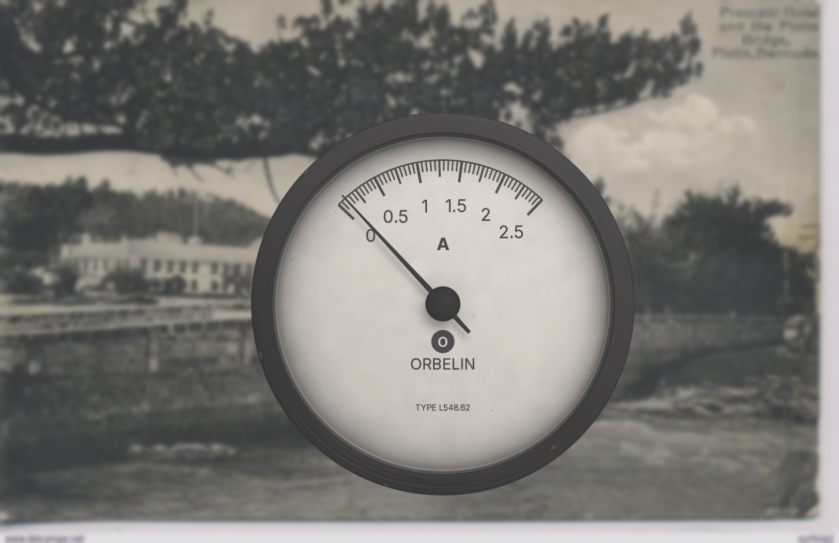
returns 0.1 (A)
